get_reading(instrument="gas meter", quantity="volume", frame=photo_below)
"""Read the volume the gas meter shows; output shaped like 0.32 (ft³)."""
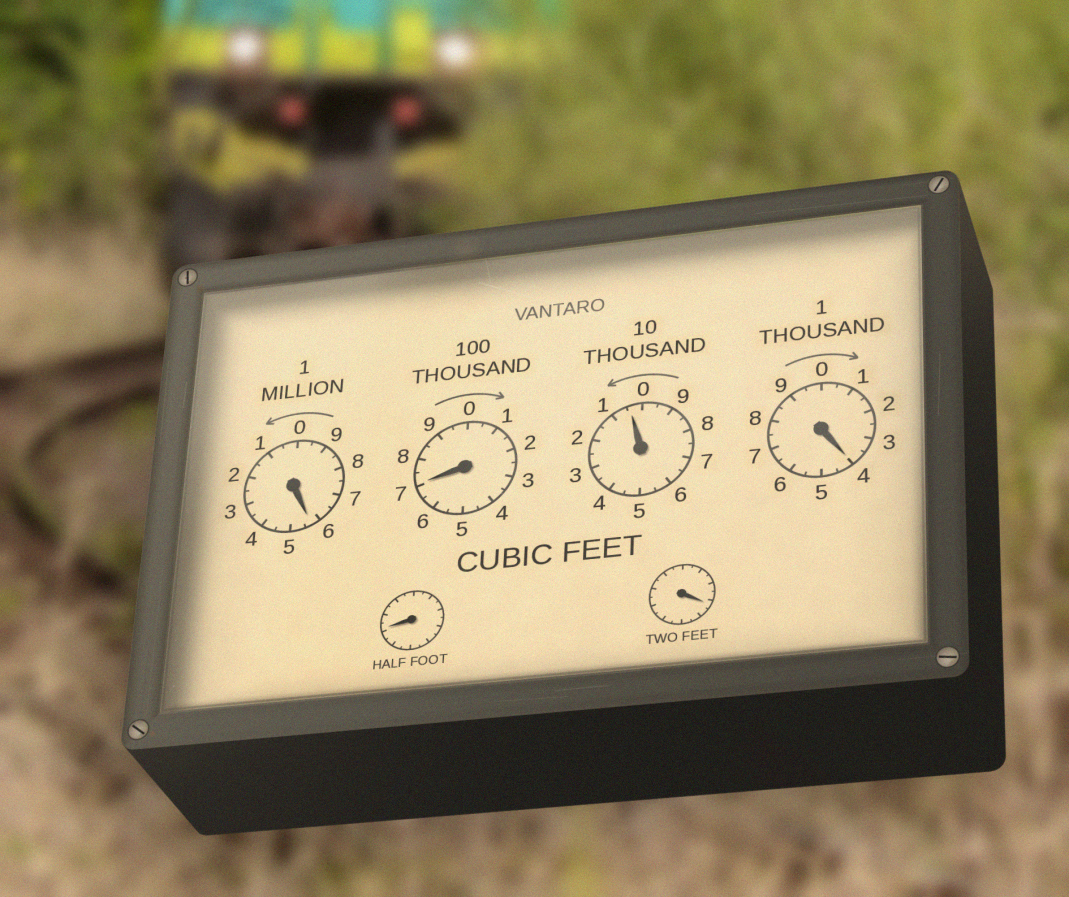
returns 570400 (ft³)
